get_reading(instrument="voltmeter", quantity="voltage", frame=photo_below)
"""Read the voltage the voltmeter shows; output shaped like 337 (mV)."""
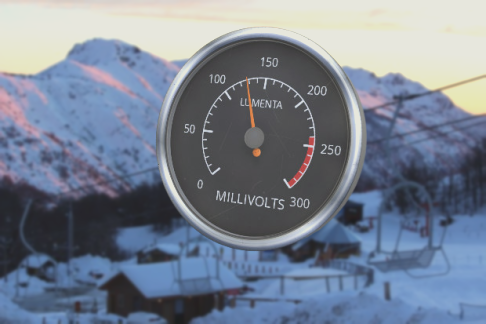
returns 130 (mV)
